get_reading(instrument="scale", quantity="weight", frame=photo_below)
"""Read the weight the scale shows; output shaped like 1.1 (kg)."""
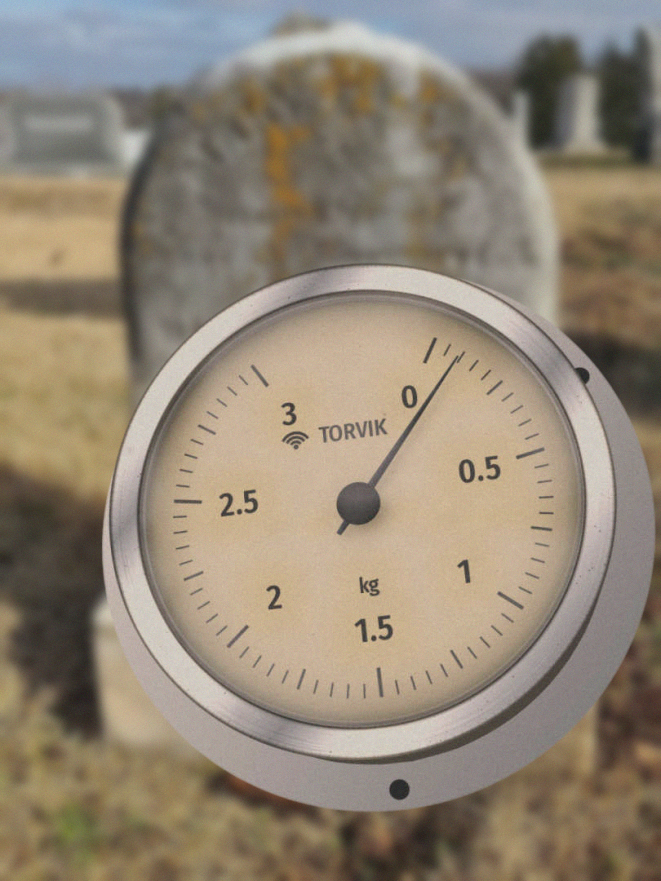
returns 0.1 (kg)
